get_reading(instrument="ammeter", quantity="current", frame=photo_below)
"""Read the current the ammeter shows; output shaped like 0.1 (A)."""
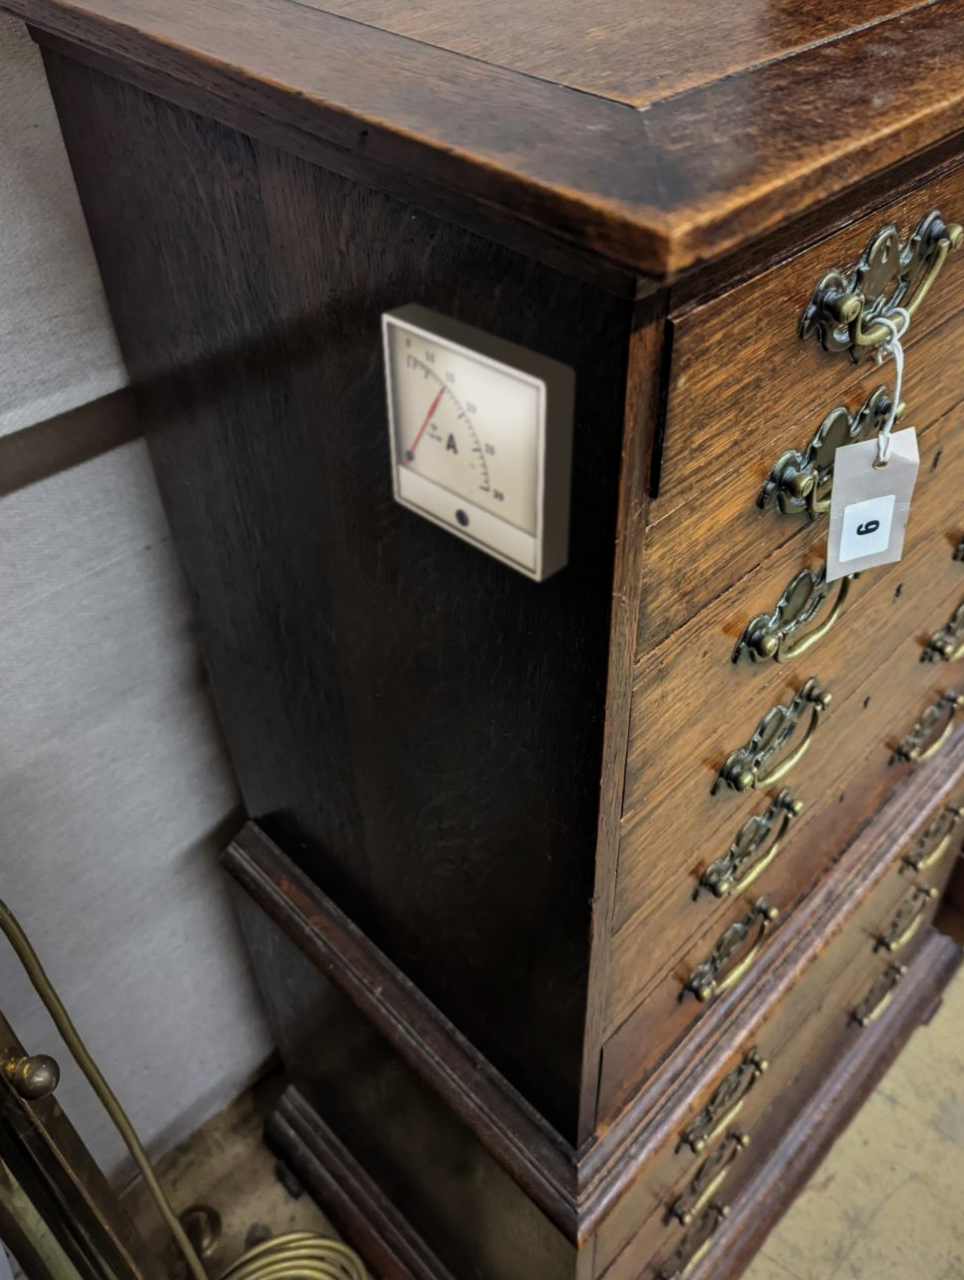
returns 15 (A)
